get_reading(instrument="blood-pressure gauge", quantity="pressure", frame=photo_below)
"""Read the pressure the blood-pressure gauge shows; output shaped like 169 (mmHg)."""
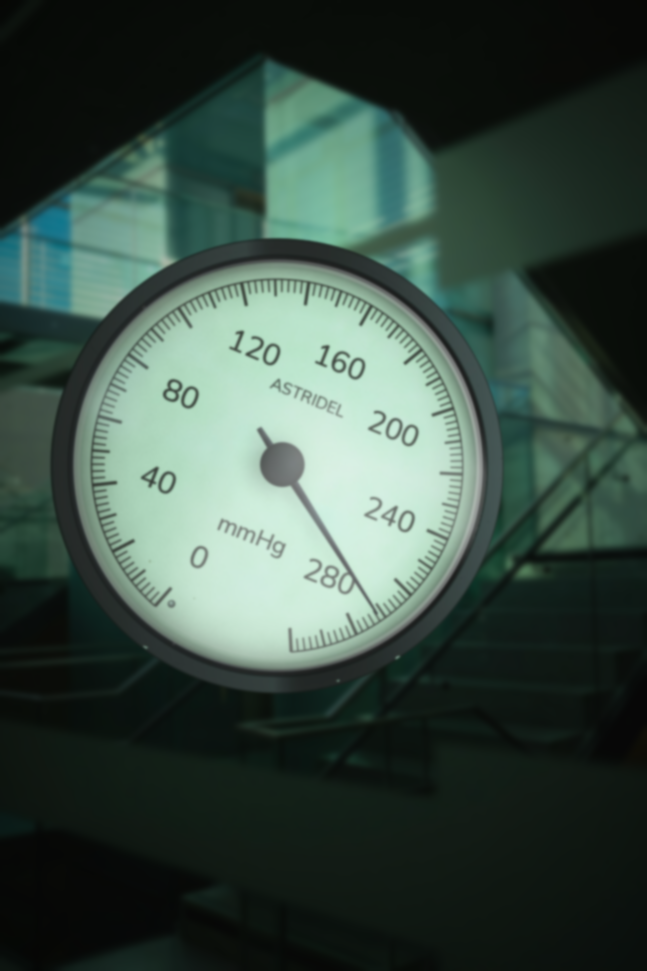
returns 272 (mmHg)
